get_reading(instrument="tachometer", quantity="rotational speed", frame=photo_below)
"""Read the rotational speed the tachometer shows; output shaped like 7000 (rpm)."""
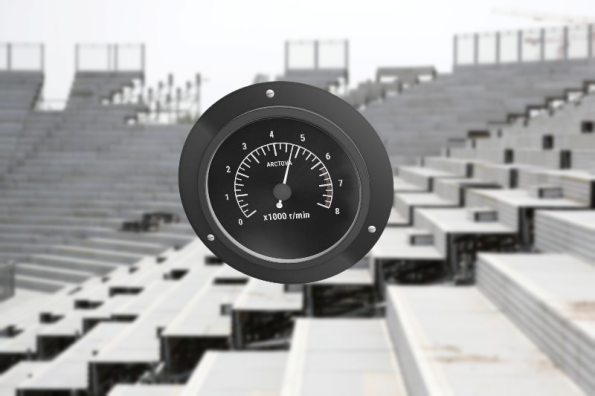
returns 4750 (rpm)
